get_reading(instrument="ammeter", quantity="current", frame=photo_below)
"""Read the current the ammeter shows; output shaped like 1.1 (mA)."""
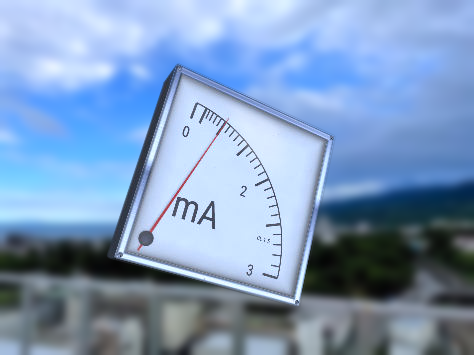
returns 1 (mA)
